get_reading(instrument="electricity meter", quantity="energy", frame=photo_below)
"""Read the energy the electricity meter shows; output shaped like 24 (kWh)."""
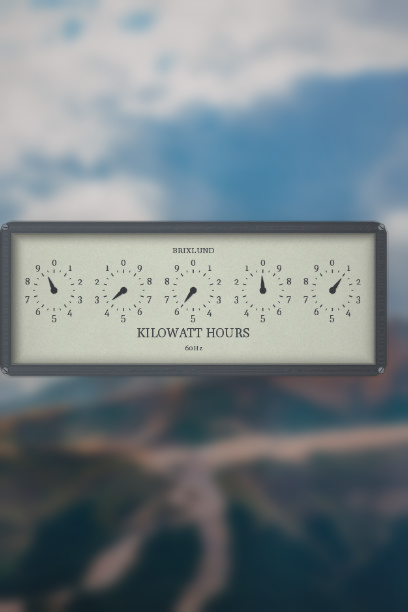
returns 93601 (kWh)
